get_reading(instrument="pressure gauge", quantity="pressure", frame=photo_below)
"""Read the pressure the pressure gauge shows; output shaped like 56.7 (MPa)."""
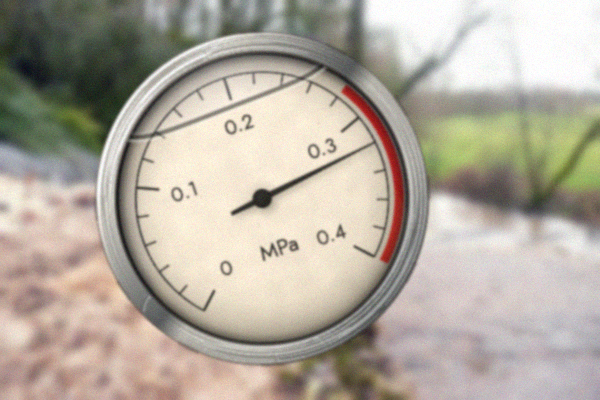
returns 0.32 (MPa)
